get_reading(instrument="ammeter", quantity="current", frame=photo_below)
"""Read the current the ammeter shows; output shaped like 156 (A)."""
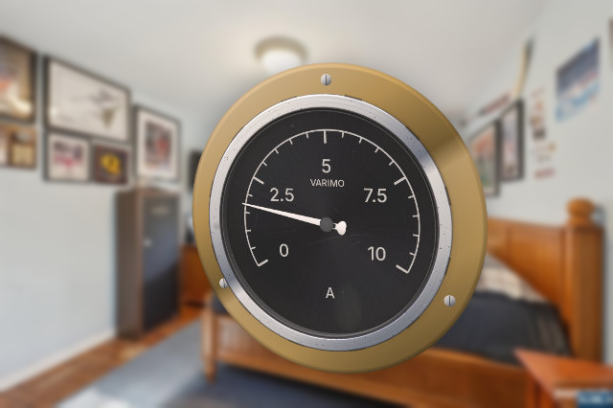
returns 1.75 (A)
